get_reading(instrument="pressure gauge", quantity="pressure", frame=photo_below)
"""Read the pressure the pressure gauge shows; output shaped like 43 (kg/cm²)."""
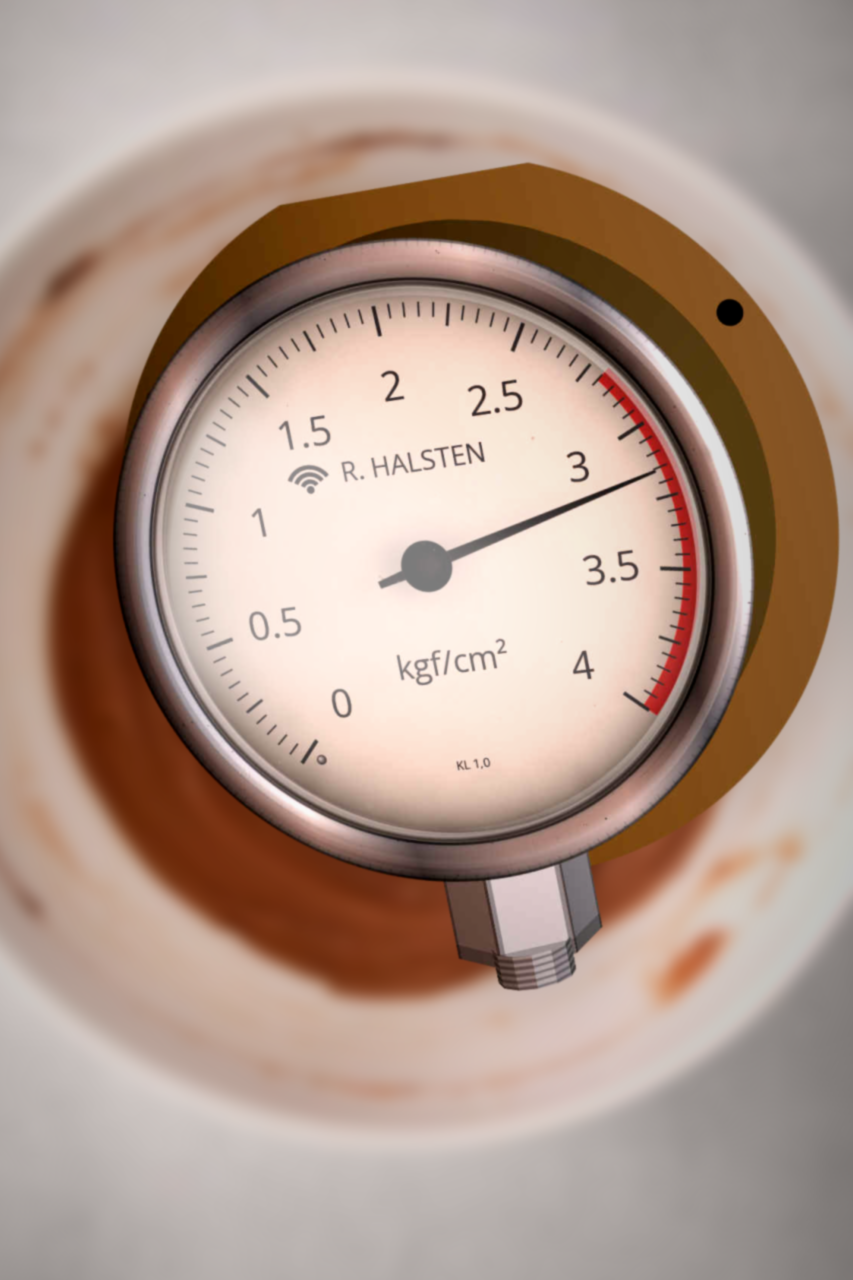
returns 3.15 (kg/cm²)
